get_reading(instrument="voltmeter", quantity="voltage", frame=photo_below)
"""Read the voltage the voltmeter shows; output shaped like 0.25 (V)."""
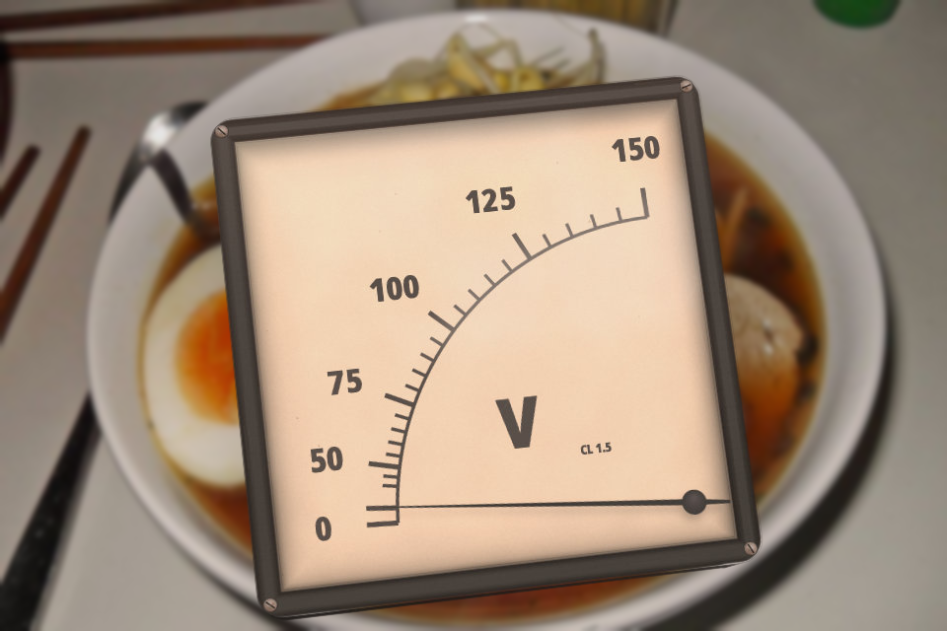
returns 25 (V)
